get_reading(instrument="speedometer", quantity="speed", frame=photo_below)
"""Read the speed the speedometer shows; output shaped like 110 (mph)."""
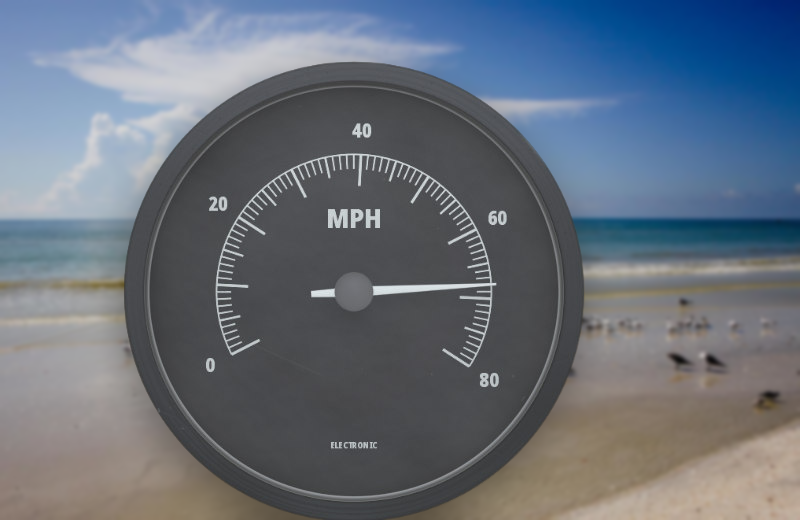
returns 68 (mph)
